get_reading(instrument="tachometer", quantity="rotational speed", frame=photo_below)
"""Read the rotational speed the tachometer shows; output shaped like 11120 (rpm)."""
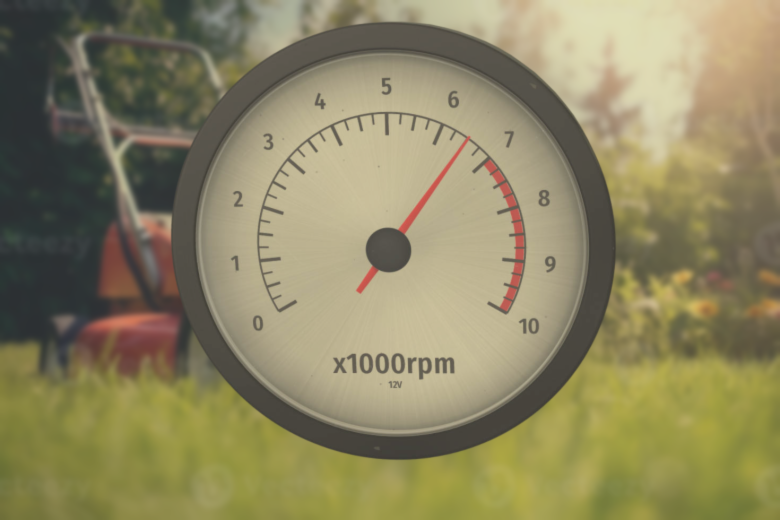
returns 6500 (rpm)
